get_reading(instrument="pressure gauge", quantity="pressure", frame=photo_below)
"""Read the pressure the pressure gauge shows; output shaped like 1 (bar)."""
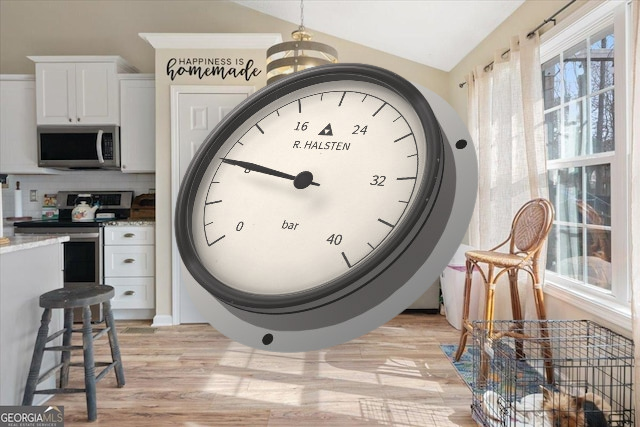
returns 8 (bar)
